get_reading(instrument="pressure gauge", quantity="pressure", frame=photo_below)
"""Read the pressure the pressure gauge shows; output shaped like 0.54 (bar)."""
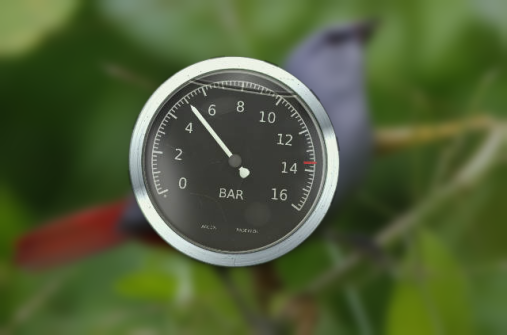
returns 5 (bar)
